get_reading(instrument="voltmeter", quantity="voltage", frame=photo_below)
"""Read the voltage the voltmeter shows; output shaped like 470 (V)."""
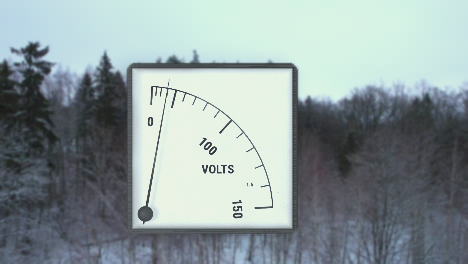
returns 40 (V)
